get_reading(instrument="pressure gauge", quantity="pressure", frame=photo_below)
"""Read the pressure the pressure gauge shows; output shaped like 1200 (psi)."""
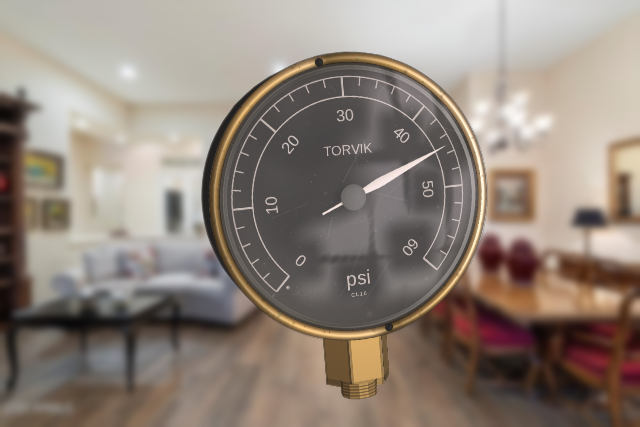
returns 45 (psi)
